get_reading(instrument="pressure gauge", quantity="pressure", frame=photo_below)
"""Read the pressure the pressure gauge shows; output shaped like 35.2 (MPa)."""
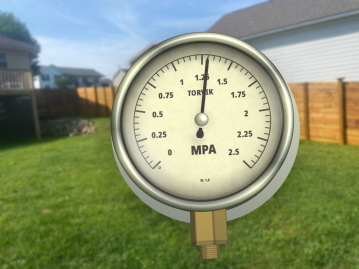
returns 1.3 (MPa)
